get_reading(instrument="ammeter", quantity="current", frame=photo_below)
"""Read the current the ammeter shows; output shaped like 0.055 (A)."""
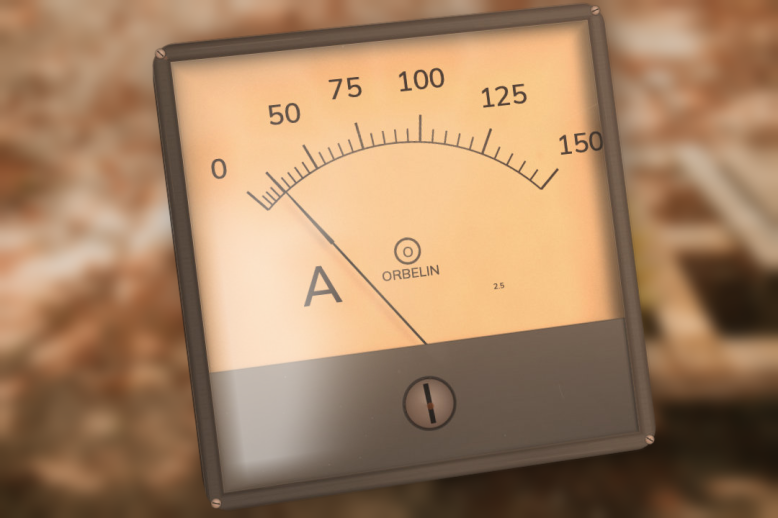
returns 25 (A)
